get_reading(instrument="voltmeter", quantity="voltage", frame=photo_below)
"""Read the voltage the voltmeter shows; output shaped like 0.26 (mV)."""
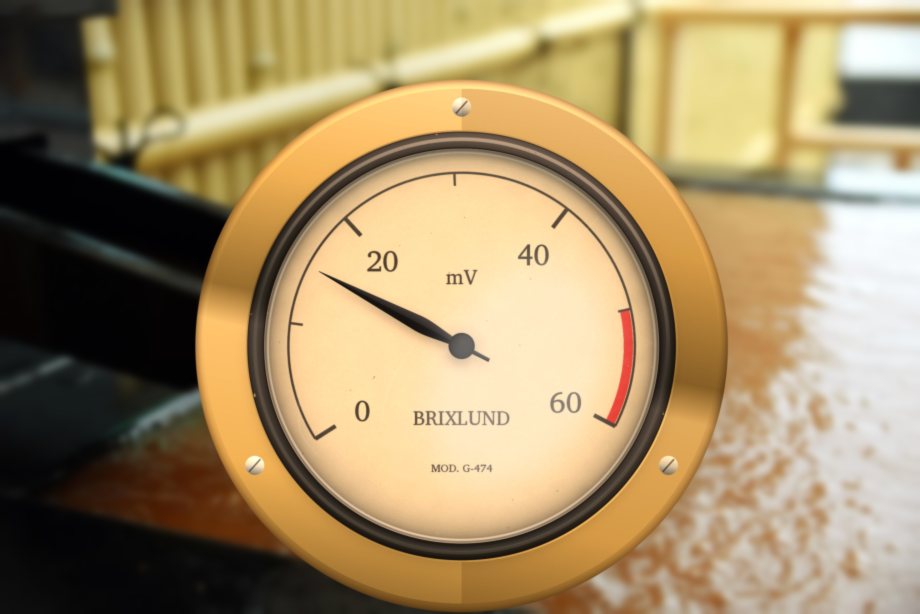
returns 15 (mV)
